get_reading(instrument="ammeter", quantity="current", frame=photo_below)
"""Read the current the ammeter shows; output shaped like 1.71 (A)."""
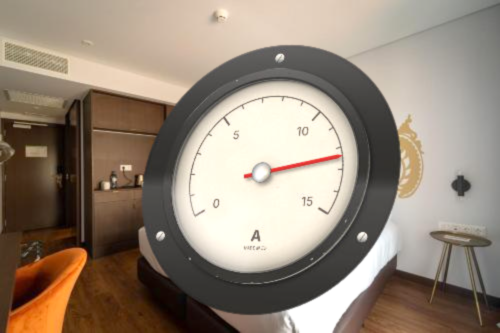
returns 12.5 (A)
